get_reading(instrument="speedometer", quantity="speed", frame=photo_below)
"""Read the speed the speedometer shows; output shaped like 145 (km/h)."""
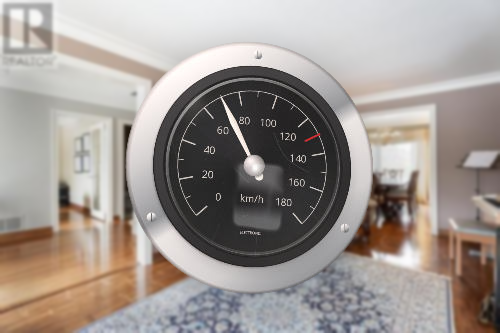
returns 70 (km/h)
